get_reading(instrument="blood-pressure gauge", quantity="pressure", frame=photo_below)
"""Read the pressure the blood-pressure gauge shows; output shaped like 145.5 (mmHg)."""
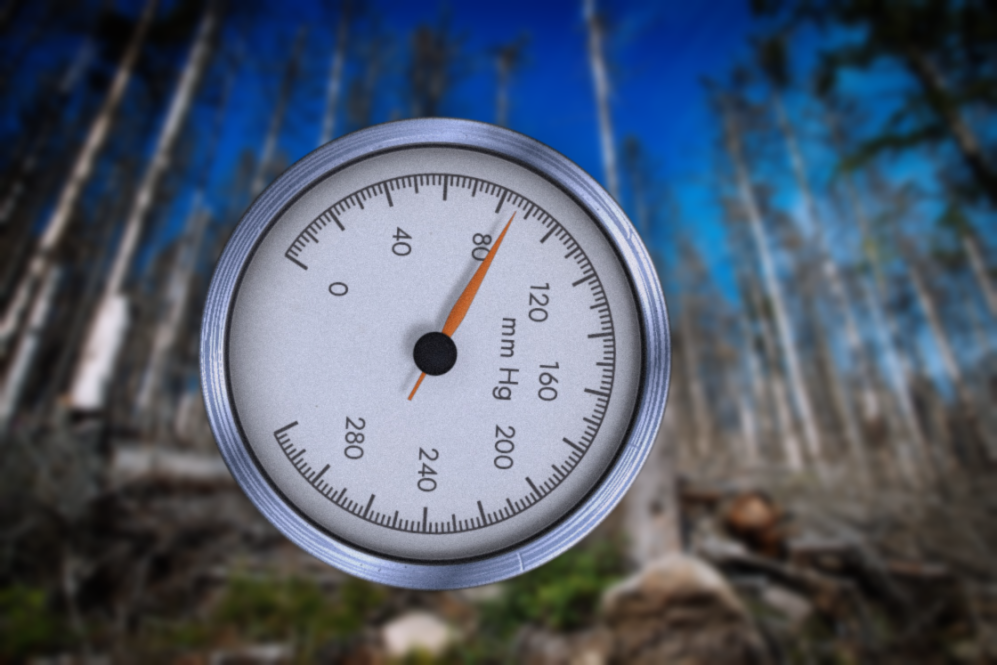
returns 86 (mmHg)
